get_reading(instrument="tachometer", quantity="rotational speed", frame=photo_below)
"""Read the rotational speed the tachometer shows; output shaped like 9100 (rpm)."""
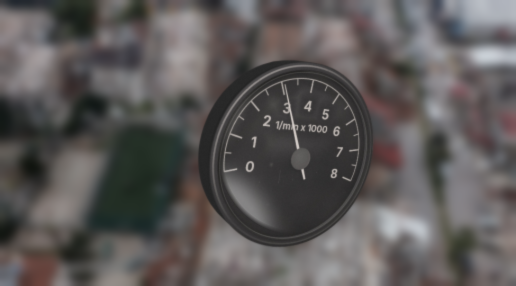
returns 3000 (rpm)
